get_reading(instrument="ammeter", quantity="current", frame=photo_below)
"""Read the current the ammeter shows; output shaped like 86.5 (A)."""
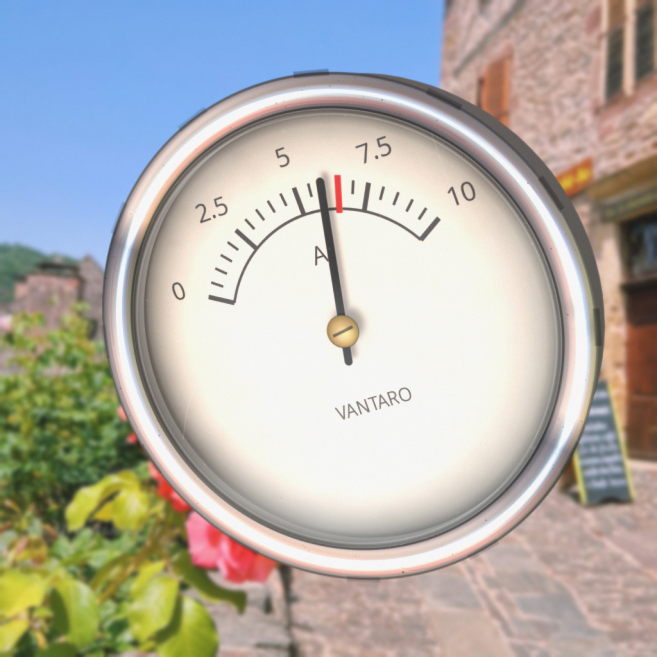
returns 6 (A)
